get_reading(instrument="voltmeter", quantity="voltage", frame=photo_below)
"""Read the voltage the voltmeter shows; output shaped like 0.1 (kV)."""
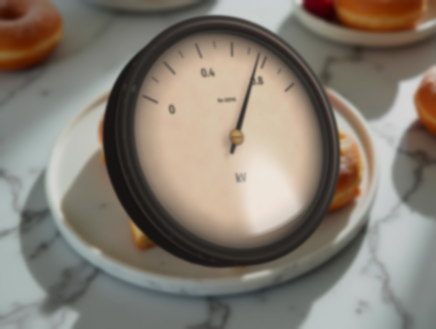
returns 0.75 (kV)
